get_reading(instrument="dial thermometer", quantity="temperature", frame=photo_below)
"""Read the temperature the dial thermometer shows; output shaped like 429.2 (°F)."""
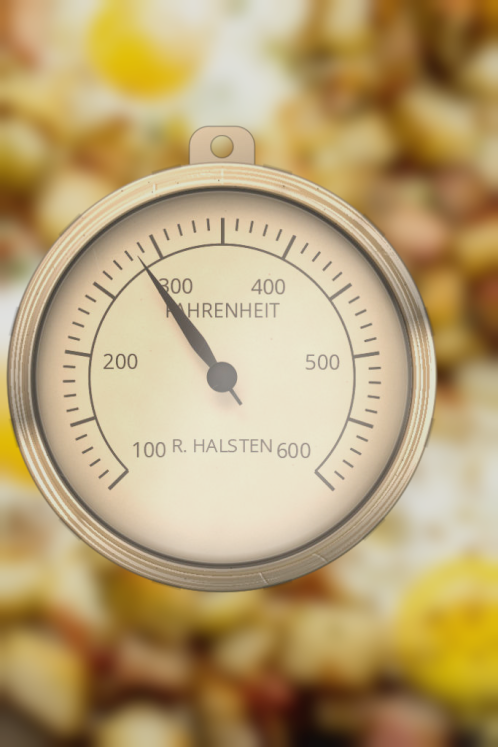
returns 285 (°F)
